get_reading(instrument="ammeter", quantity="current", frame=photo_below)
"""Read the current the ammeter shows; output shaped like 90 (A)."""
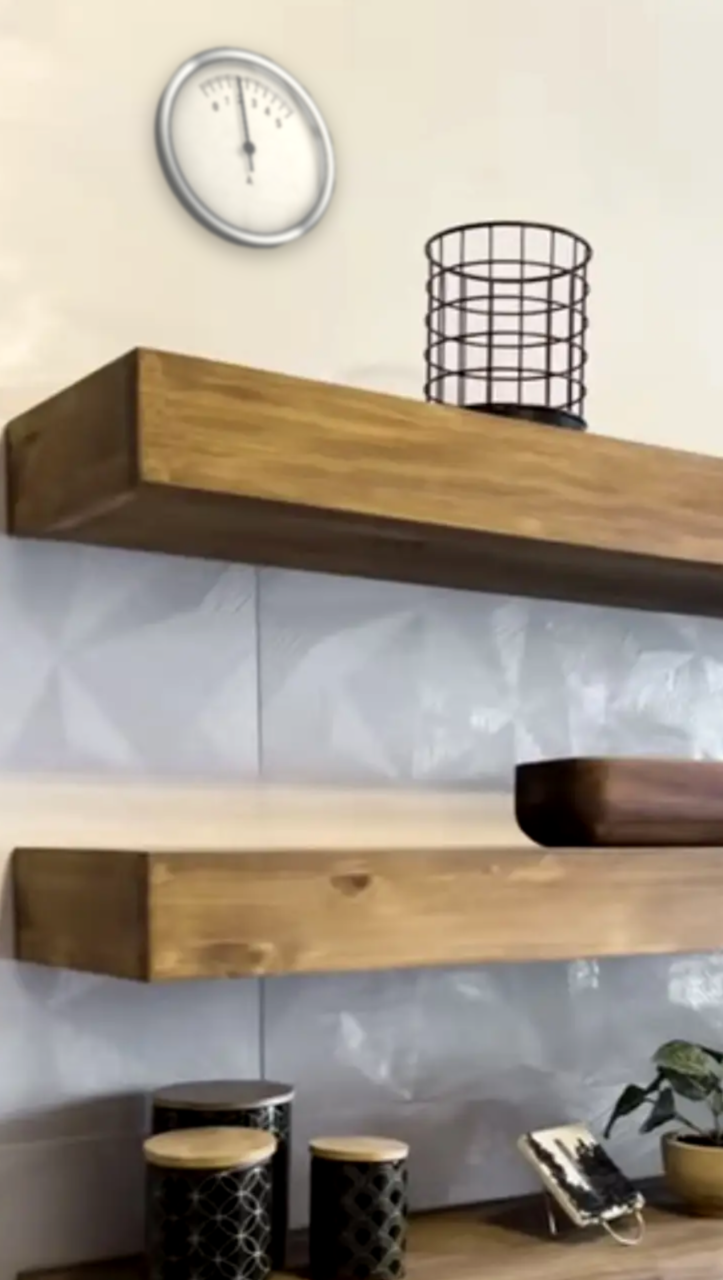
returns 2 (A)
